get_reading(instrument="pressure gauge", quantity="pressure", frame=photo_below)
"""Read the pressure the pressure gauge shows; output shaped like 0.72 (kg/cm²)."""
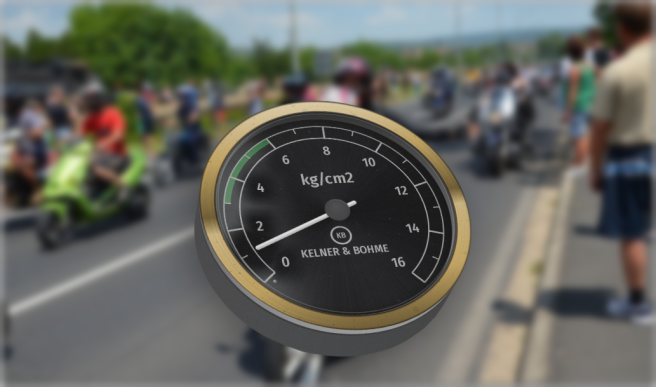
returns 1 (kg/cm²)
